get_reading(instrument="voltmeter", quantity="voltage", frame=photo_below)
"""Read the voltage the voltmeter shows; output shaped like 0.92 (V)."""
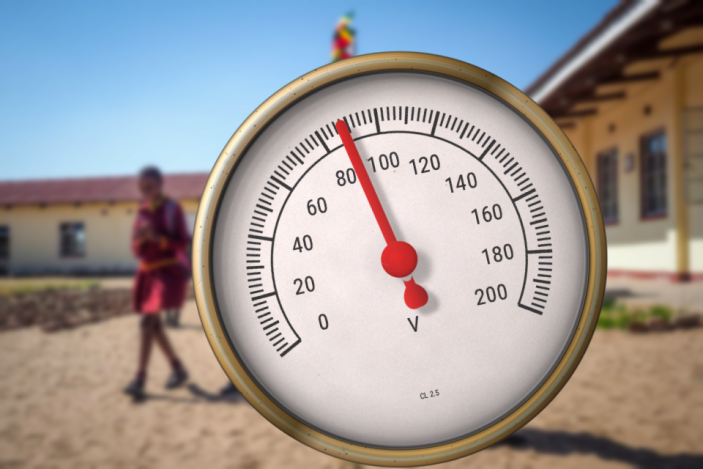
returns 88 (V)
